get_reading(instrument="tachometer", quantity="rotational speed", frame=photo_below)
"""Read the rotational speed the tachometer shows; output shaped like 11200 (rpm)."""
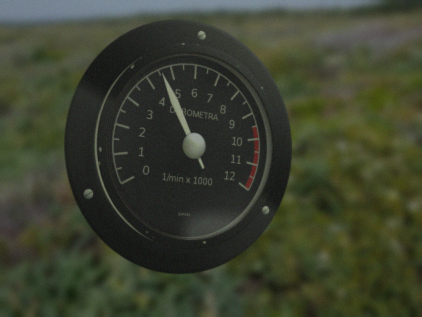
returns 4500 (rpm)
